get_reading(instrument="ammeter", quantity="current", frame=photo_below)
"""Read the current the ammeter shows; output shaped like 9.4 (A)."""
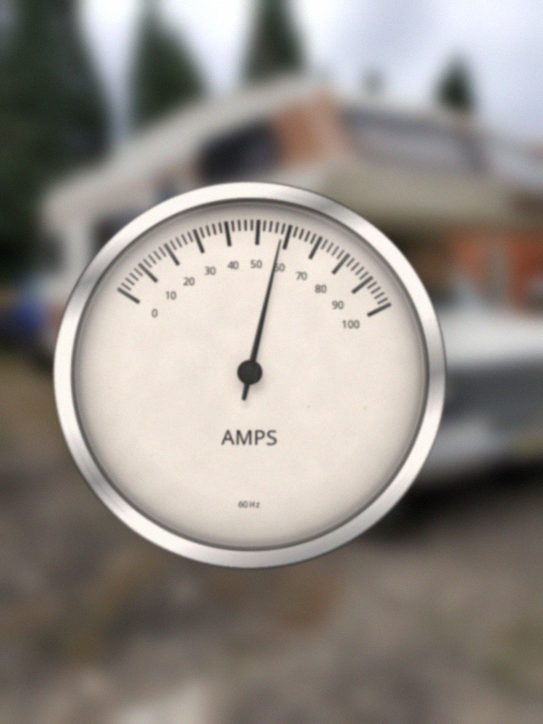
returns 58 (A)
